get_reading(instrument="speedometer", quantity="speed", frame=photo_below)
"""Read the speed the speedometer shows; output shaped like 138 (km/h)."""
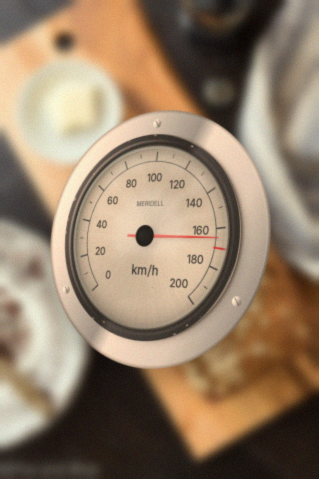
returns 165 (km/h)
